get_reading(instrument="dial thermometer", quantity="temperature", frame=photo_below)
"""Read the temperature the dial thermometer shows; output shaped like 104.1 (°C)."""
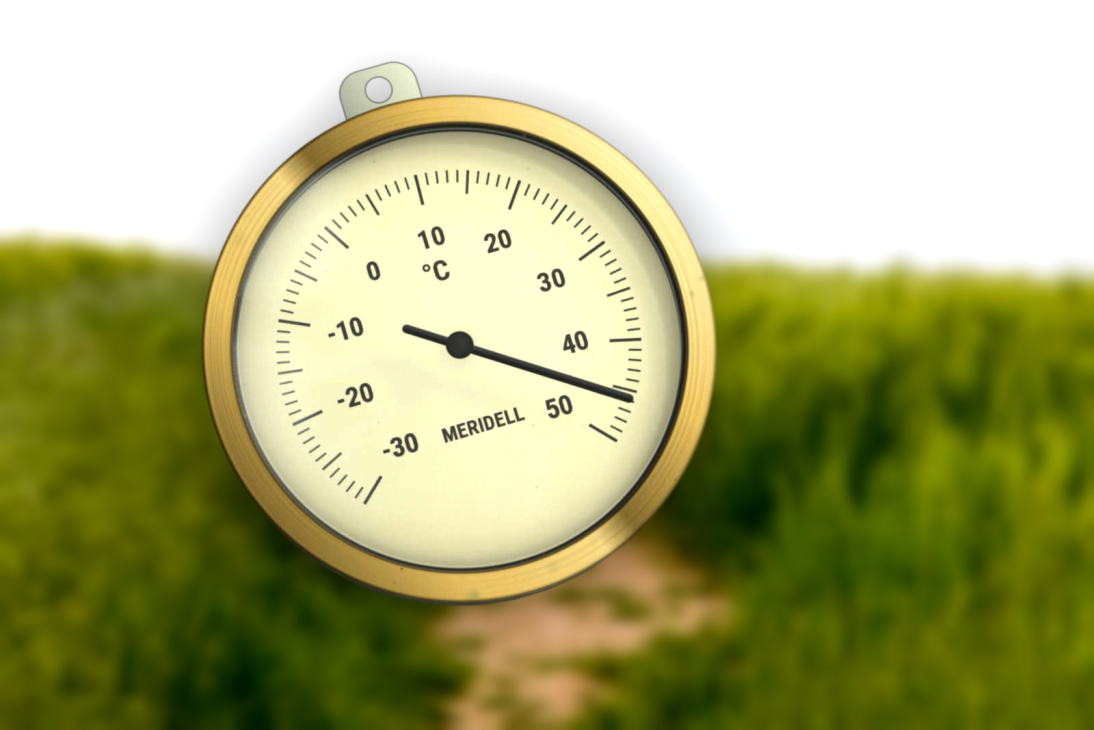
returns 46 (°C)
